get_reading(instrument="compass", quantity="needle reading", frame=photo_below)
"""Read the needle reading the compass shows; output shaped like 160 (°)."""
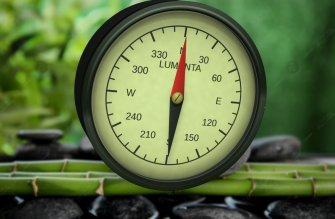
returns 0 (°)
